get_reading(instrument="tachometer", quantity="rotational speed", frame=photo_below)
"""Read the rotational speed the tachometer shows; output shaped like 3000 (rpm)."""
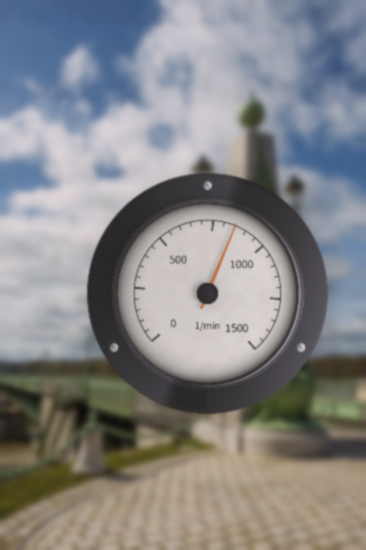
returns 850 (rpm)
